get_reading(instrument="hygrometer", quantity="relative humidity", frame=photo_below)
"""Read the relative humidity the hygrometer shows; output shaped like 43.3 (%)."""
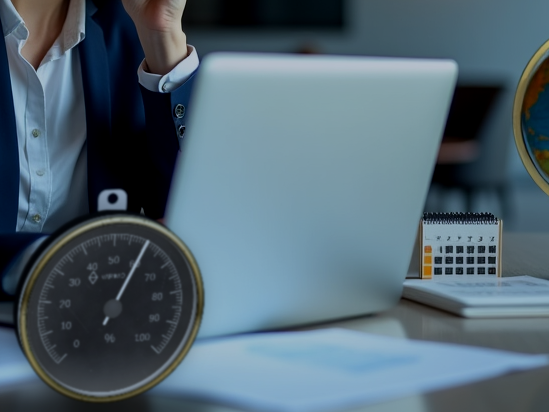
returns 60 (%)
